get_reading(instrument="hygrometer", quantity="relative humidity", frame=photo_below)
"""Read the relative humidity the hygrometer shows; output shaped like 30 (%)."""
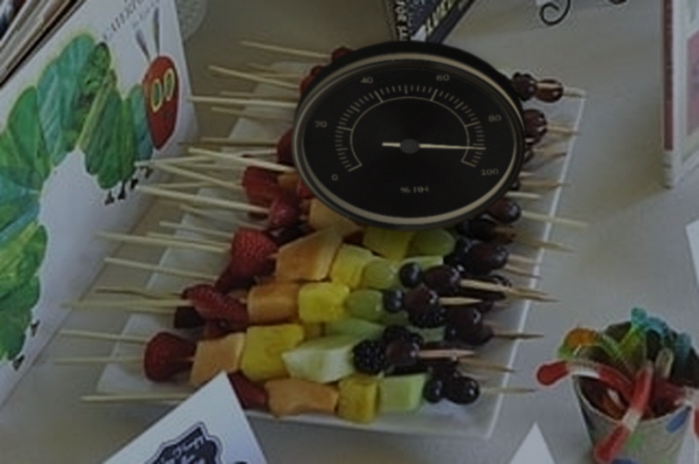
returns 90 (%)
